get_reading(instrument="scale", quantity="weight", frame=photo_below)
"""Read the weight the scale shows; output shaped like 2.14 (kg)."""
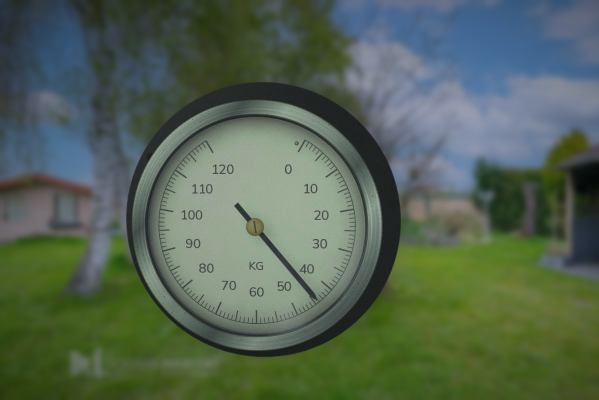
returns 44 (kg)
